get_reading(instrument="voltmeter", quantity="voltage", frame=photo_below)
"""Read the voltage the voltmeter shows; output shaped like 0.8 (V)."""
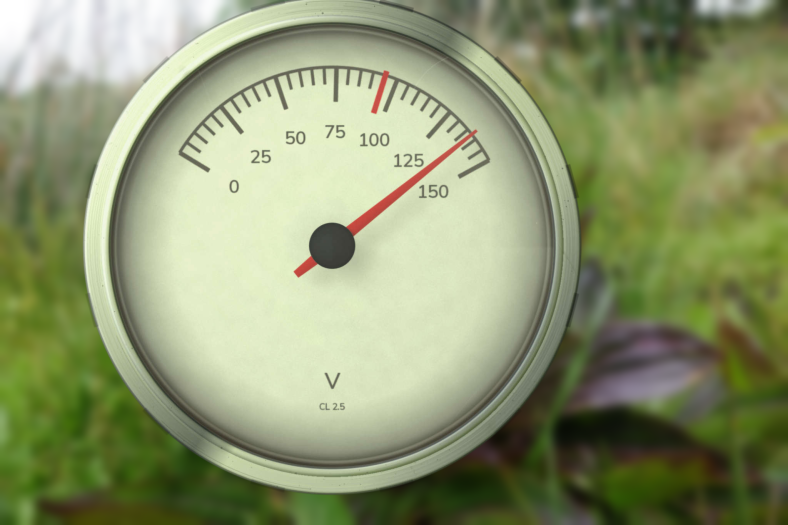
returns 137.5 (V)
